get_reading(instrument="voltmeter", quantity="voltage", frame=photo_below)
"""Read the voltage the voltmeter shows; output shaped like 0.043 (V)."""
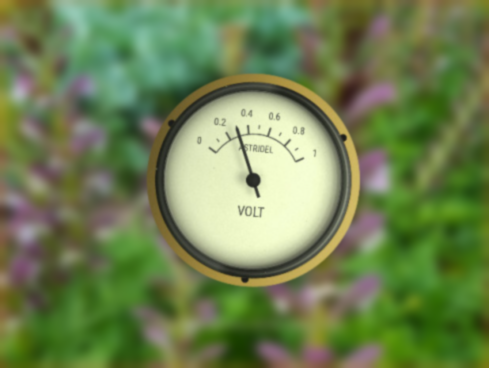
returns 0.3 (V)
